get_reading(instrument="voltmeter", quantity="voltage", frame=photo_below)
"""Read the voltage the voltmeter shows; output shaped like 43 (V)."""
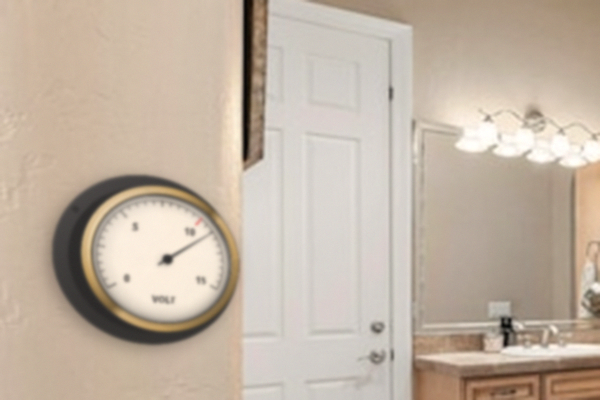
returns 11 (V)
